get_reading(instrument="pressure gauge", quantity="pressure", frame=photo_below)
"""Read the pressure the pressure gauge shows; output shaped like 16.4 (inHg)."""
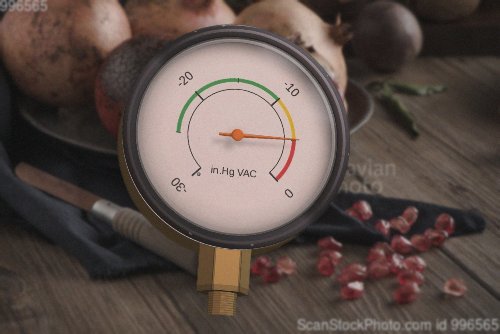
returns -5 (inHg)
